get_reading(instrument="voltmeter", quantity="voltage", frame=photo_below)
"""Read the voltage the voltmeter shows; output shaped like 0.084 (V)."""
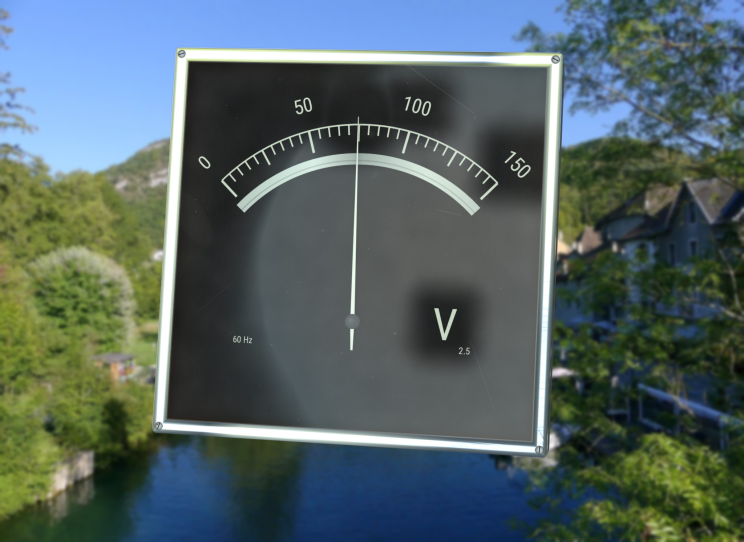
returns 75 (V)
